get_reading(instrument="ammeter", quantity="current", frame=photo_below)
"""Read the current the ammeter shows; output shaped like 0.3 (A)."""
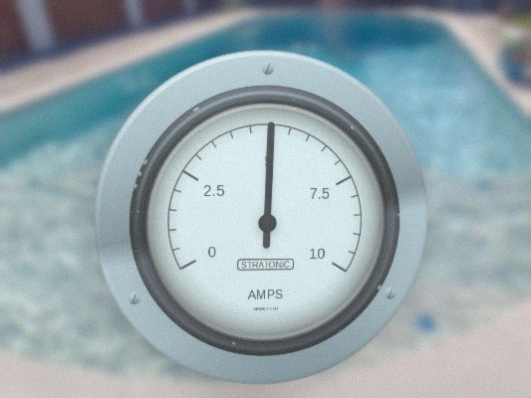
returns 5 (A)
